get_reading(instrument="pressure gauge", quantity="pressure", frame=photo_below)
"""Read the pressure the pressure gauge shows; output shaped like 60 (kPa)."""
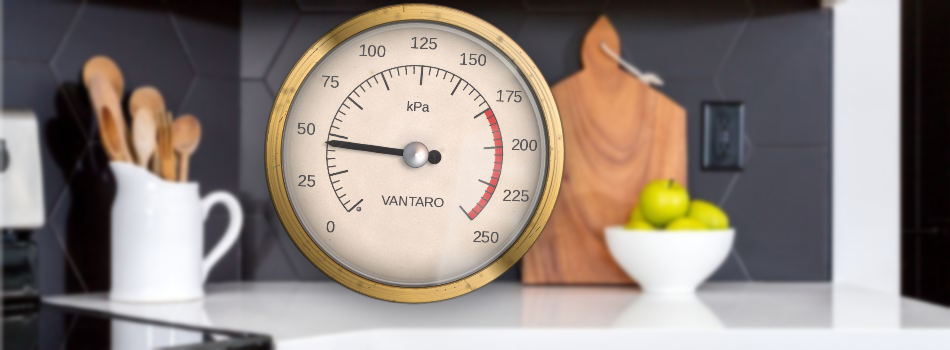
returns 45 (kPa)
